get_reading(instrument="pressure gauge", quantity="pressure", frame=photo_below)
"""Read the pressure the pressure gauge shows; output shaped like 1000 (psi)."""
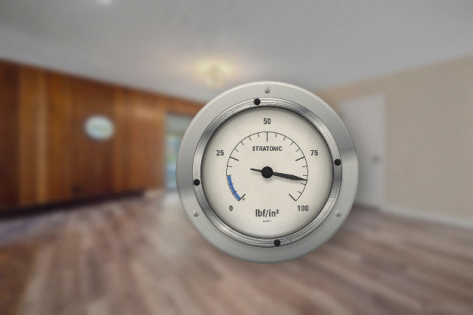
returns 87.5 (psi)
